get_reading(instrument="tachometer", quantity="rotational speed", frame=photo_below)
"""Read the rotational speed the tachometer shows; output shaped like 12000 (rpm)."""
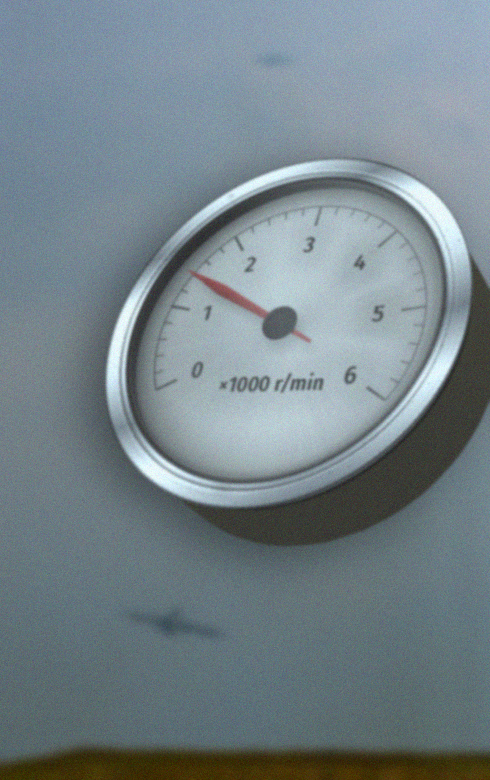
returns 1400 (rpm)
